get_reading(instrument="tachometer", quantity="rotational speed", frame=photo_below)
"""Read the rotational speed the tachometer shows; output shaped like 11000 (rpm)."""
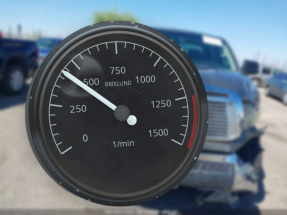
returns 425 (rpm)
